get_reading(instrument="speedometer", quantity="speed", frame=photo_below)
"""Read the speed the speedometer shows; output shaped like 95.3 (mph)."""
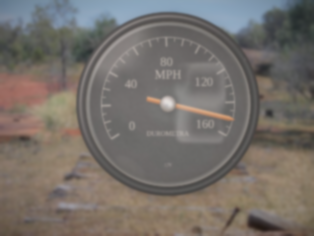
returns 150 (mph)
